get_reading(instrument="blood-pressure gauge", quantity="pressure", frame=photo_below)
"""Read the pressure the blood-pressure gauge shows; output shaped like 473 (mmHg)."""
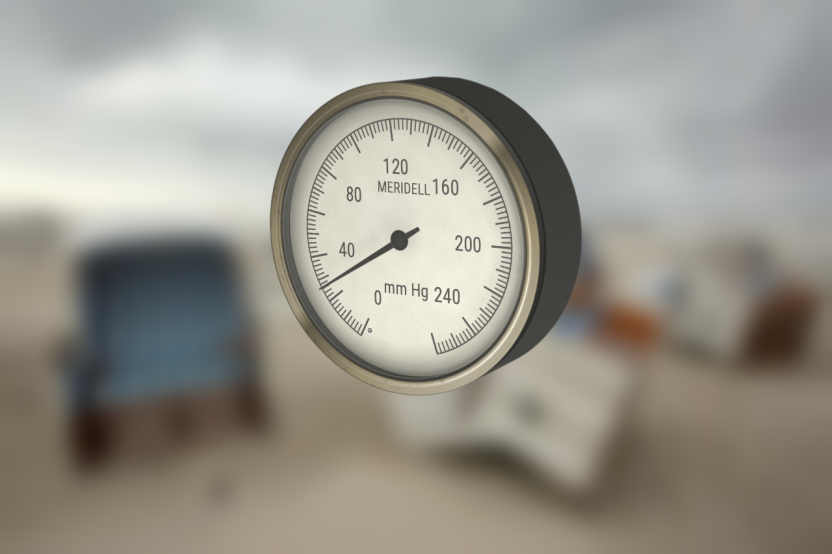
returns 26 (mmHg)
